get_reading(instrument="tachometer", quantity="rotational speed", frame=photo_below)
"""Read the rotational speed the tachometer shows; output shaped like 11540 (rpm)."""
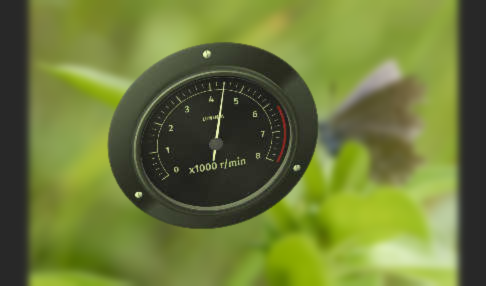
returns 4400 (rpm)
